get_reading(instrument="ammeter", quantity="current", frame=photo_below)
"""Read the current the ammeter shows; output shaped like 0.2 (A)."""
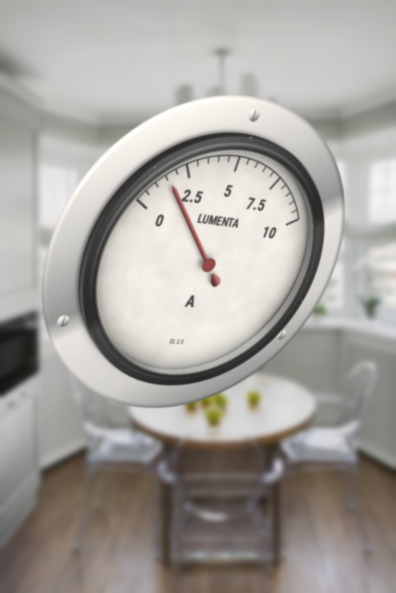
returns 1.5 (A)
